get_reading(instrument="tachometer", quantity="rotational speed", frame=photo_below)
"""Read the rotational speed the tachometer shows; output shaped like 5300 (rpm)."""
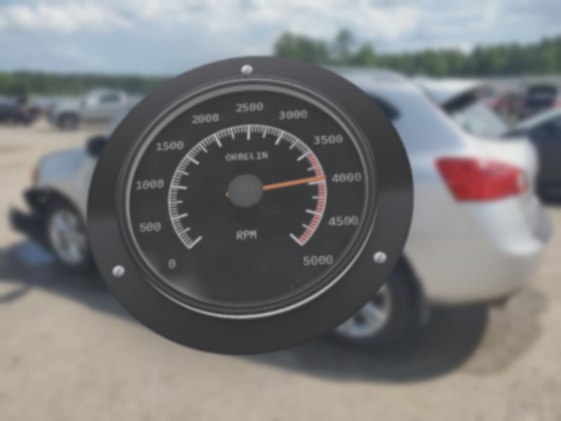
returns 4000 (rpm)
